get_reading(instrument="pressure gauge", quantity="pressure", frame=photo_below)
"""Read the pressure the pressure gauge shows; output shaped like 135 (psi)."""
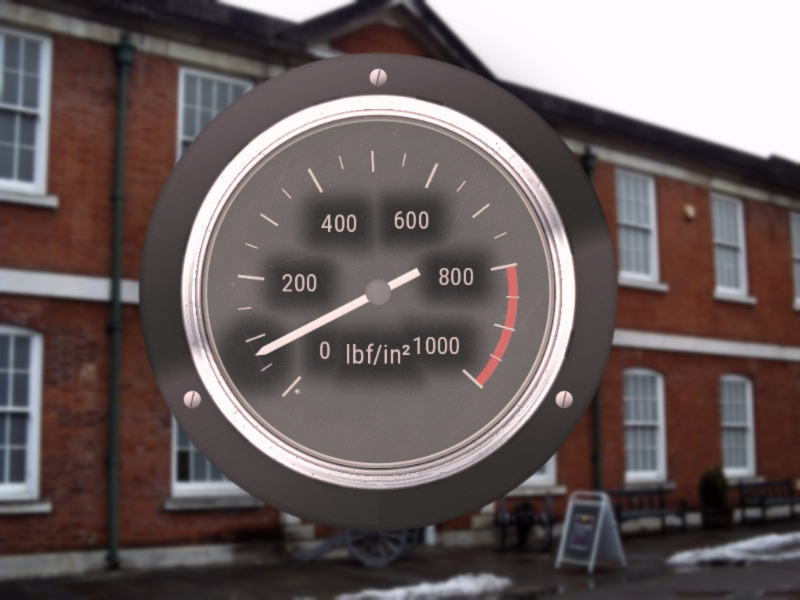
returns 75 (psi)
